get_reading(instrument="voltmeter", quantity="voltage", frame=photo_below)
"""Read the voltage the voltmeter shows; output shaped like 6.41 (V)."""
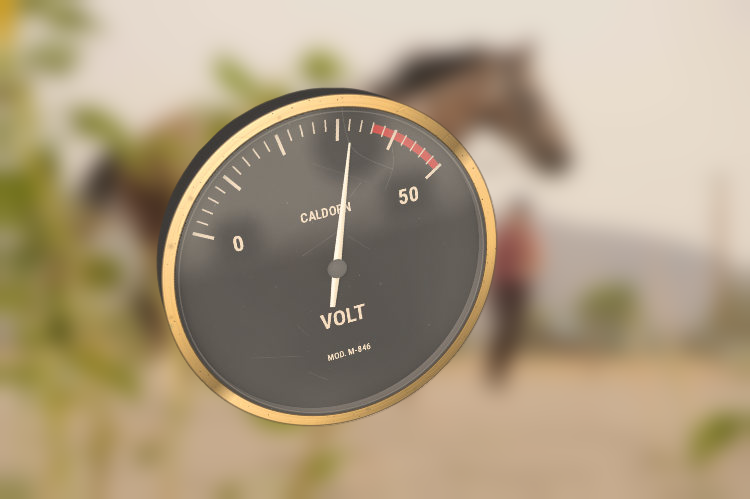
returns 32 (V)
